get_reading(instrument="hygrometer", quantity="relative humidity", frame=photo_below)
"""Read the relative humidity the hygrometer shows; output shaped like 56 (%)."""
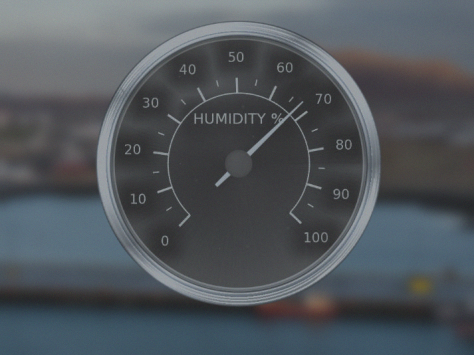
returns 67.5 (%)
